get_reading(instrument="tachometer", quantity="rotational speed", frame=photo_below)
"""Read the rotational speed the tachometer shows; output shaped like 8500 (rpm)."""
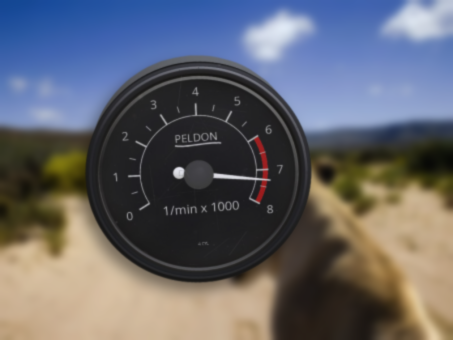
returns 7250 (rpm)
